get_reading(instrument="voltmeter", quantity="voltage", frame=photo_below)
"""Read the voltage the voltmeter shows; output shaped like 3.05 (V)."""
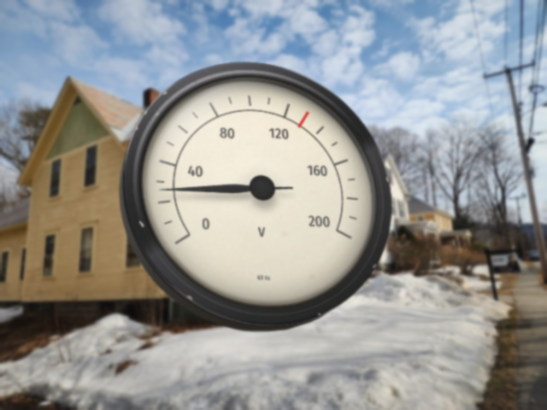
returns 25 (V)
